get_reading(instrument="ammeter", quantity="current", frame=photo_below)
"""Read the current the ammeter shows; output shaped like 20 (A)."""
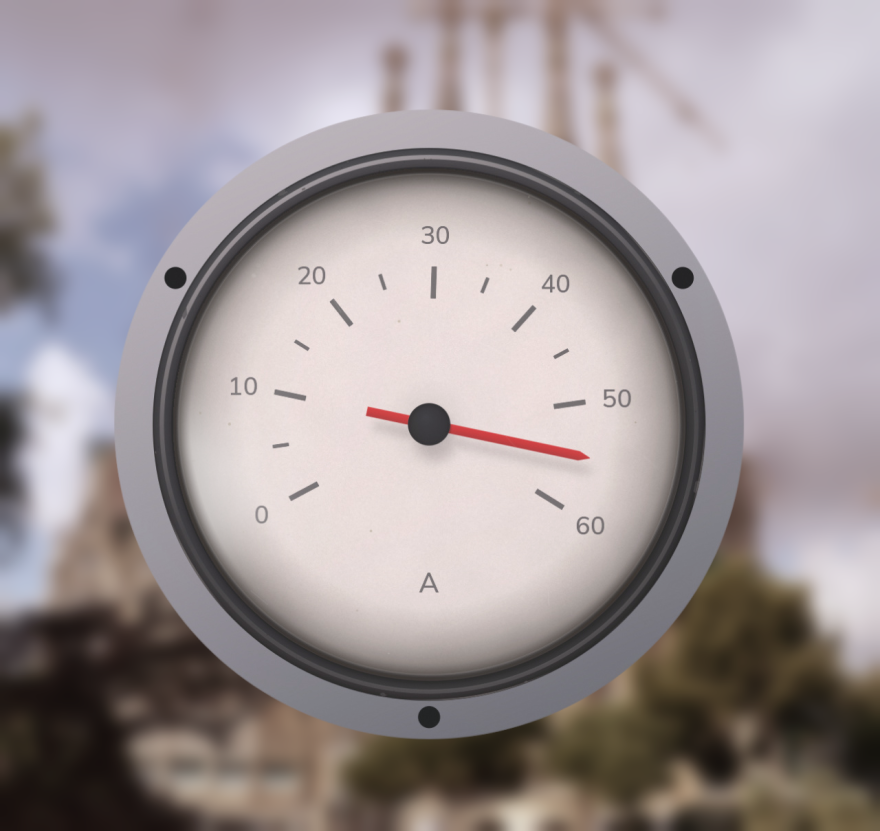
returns 55 (A)
